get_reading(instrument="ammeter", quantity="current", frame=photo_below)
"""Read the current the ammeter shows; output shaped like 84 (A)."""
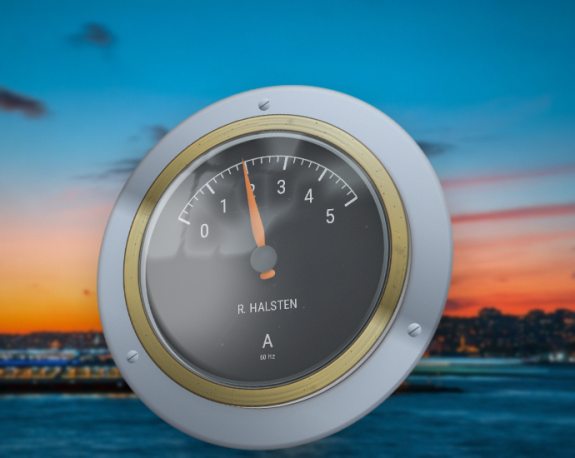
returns 2 (A)
